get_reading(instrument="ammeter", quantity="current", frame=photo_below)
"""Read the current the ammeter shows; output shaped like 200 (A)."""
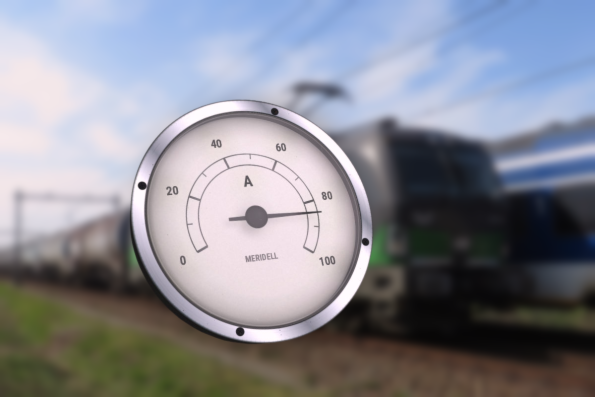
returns 85 (A)
